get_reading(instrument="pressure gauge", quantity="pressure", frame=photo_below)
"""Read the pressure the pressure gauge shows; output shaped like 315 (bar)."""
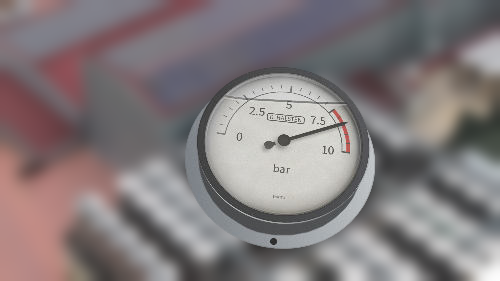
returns 8.5 (bar)
